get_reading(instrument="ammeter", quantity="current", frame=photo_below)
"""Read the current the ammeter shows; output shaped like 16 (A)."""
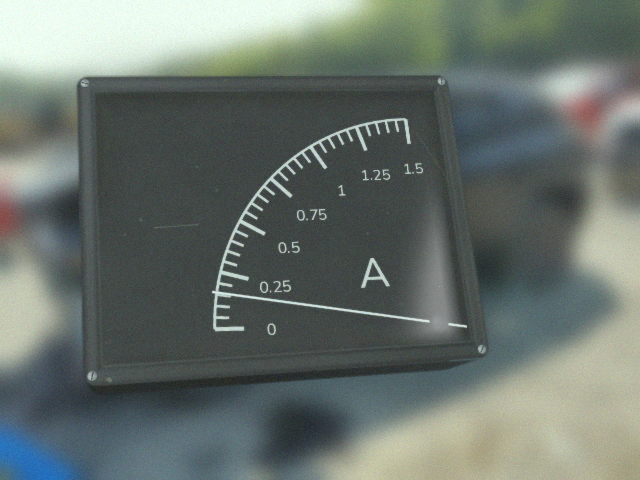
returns 0.15 (A)
